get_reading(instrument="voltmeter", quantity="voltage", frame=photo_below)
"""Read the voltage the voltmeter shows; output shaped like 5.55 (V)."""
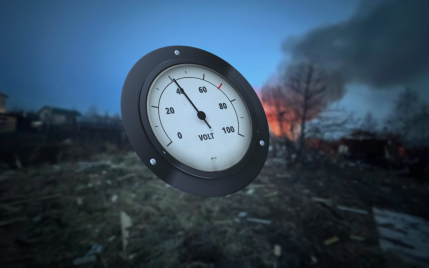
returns 40 (V)
